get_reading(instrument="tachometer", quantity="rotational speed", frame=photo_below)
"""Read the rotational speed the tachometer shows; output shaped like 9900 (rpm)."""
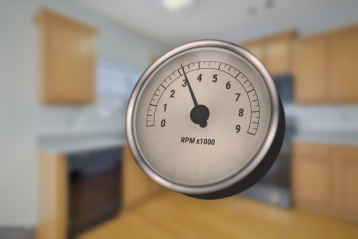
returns 3250 (rpm)
